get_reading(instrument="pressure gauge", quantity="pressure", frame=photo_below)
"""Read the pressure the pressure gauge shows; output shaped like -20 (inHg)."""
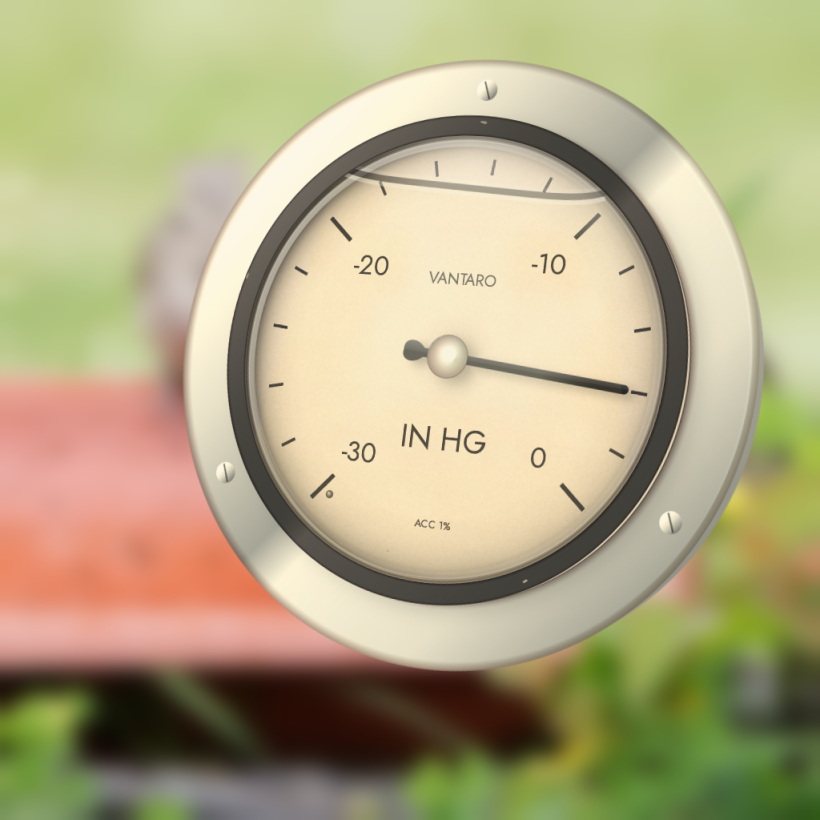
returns -4 (inHg)
